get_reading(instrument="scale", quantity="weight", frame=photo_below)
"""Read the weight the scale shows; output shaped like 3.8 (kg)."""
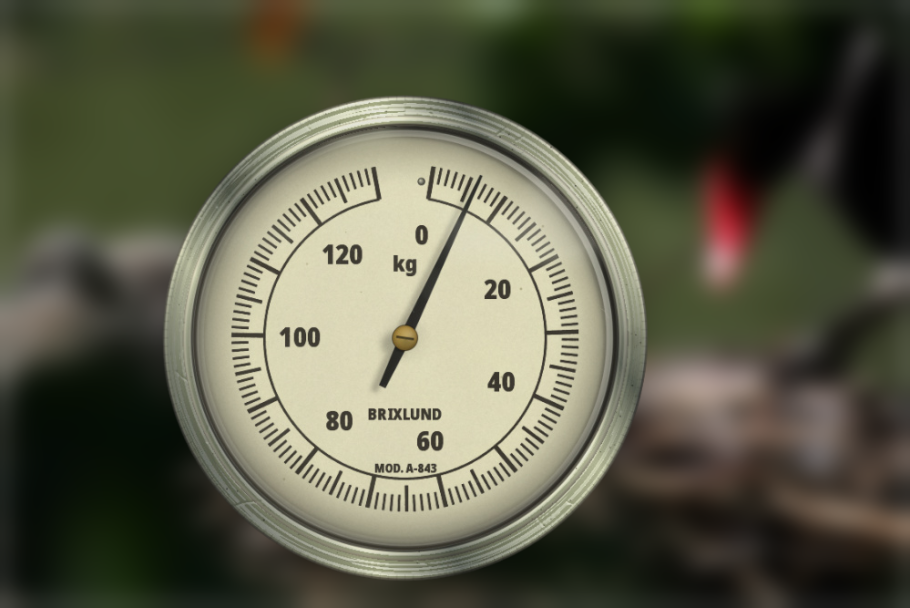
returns 6 (kg)
